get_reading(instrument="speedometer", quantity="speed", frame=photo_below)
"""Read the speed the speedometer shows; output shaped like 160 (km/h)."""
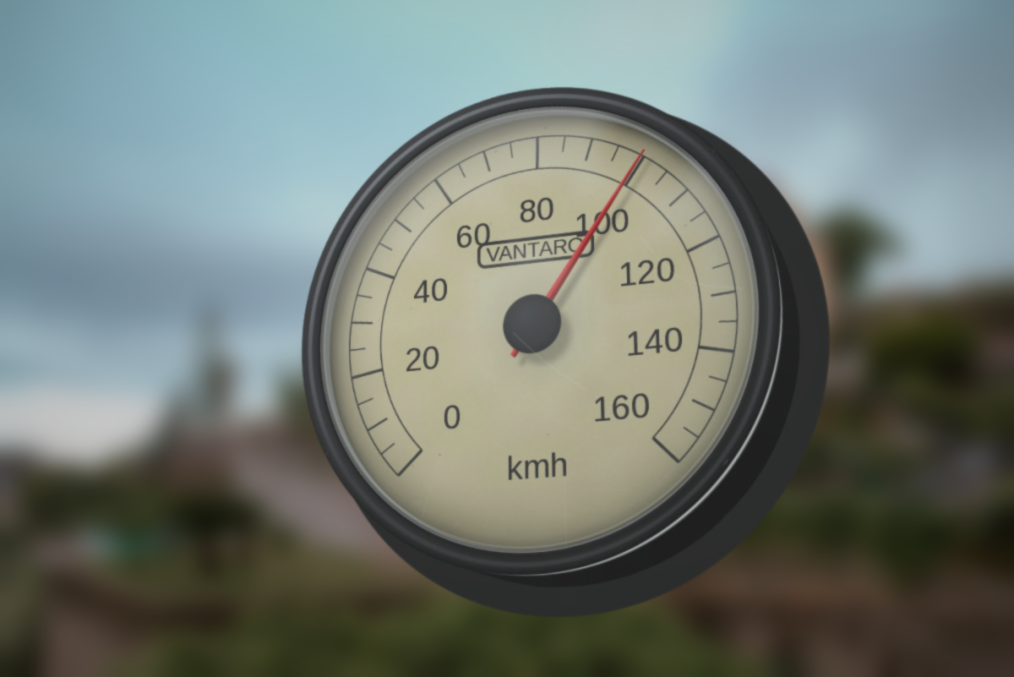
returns 100 (km/h)
